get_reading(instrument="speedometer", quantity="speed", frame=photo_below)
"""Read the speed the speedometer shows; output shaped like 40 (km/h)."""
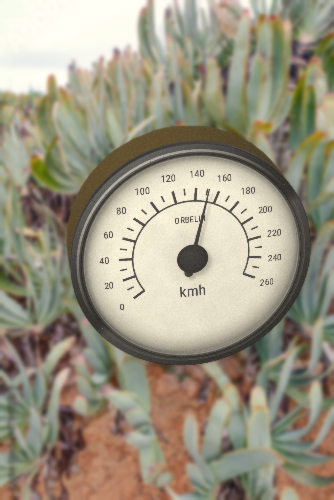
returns 150 (km/h)
